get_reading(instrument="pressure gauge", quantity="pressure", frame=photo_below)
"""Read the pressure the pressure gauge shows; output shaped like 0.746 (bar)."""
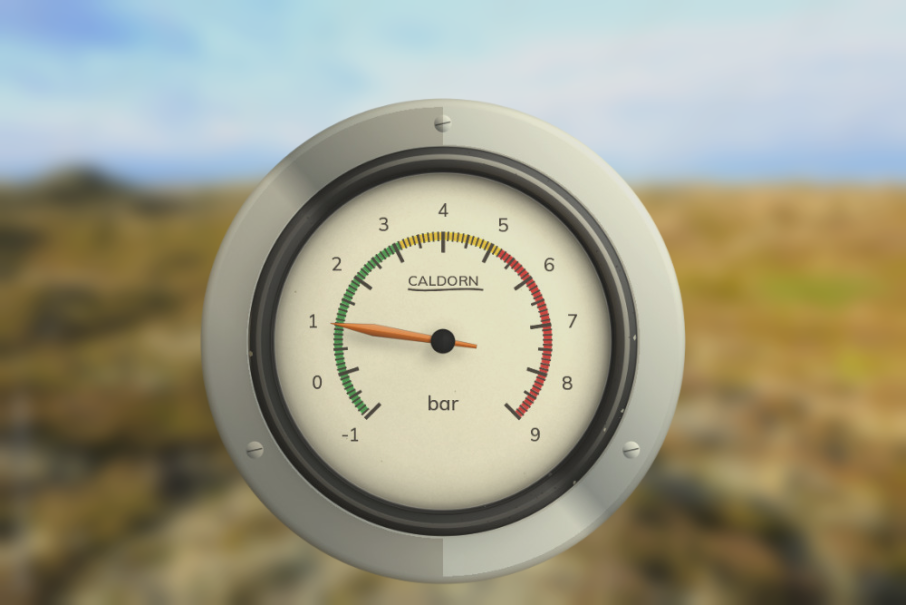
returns 1 (bar)
